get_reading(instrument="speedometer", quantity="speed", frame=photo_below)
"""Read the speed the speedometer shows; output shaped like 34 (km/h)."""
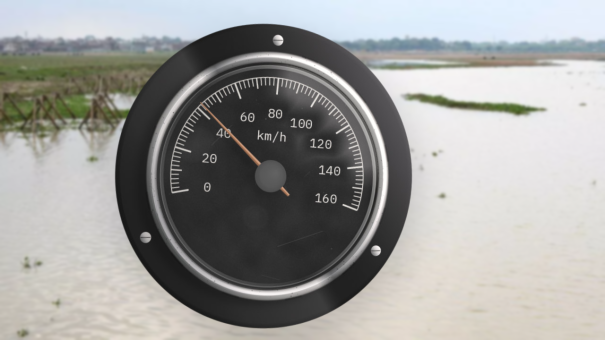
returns 42 (km/h)
